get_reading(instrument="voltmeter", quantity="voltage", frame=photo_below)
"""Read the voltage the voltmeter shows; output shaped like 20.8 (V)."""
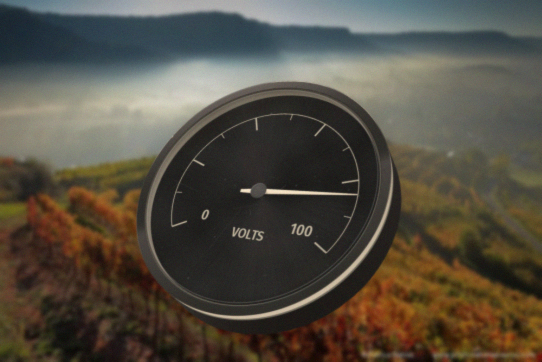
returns 85 (V)
